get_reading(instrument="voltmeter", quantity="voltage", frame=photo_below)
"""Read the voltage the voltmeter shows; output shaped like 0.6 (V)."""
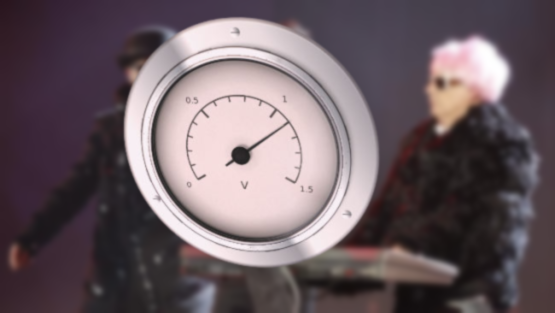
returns 1.1 (V)
